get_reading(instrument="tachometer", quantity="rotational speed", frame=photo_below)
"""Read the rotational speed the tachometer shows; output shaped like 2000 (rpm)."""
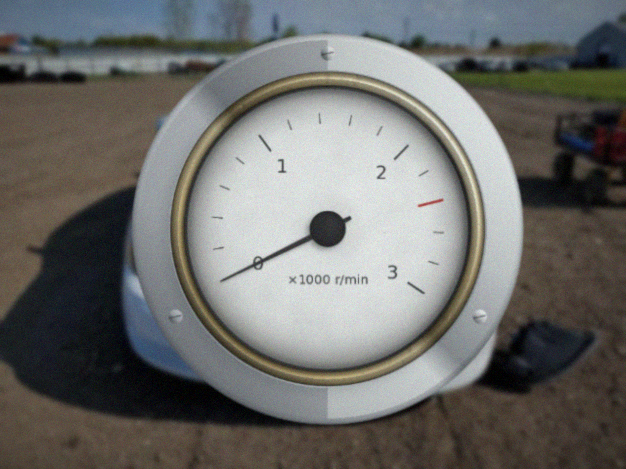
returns 0 (rpm)
